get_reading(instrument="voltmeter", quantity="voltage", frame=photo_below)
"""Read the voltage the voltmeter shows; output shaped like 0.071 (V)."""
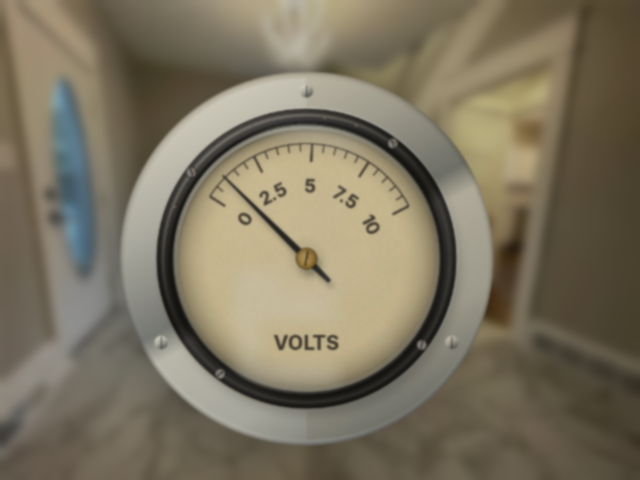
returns 1 (V)
